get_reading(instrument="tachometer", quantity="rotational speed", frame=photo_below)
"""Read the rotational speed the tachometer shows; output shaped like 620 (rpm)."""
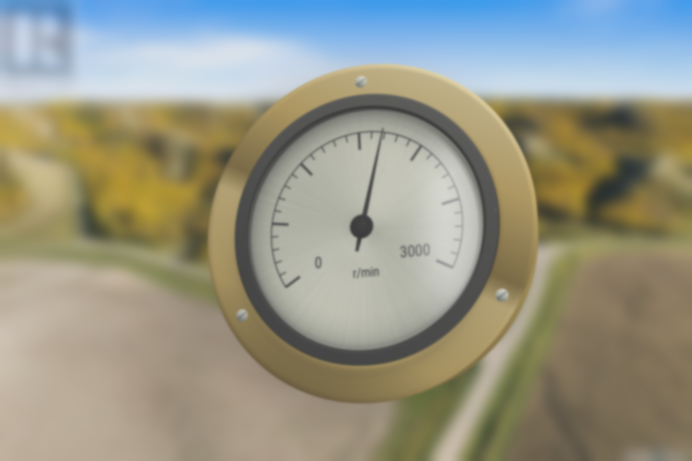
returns 1700 (rpm)
